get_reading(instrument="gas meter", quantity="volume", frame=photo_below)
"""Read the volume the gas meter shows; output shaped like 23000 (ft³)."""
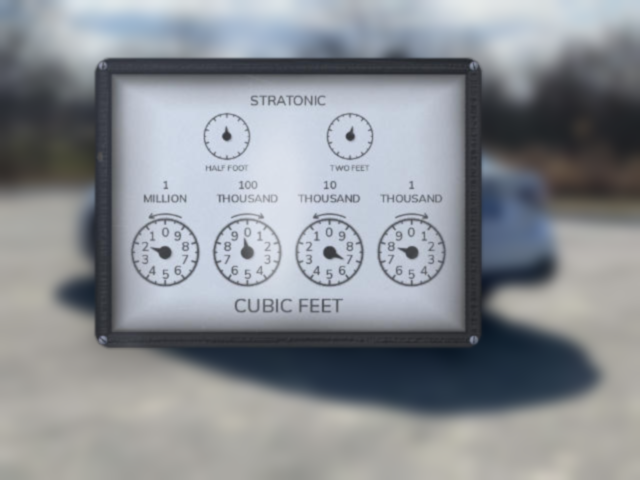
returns 196800 (ft³)
